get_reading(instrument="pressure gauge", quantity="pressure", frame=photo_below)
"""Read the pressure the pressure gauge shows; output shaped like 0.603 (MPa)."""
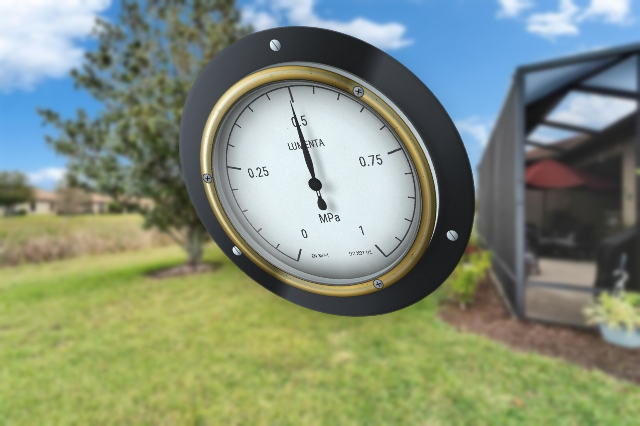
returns 0.5 (MPa)
